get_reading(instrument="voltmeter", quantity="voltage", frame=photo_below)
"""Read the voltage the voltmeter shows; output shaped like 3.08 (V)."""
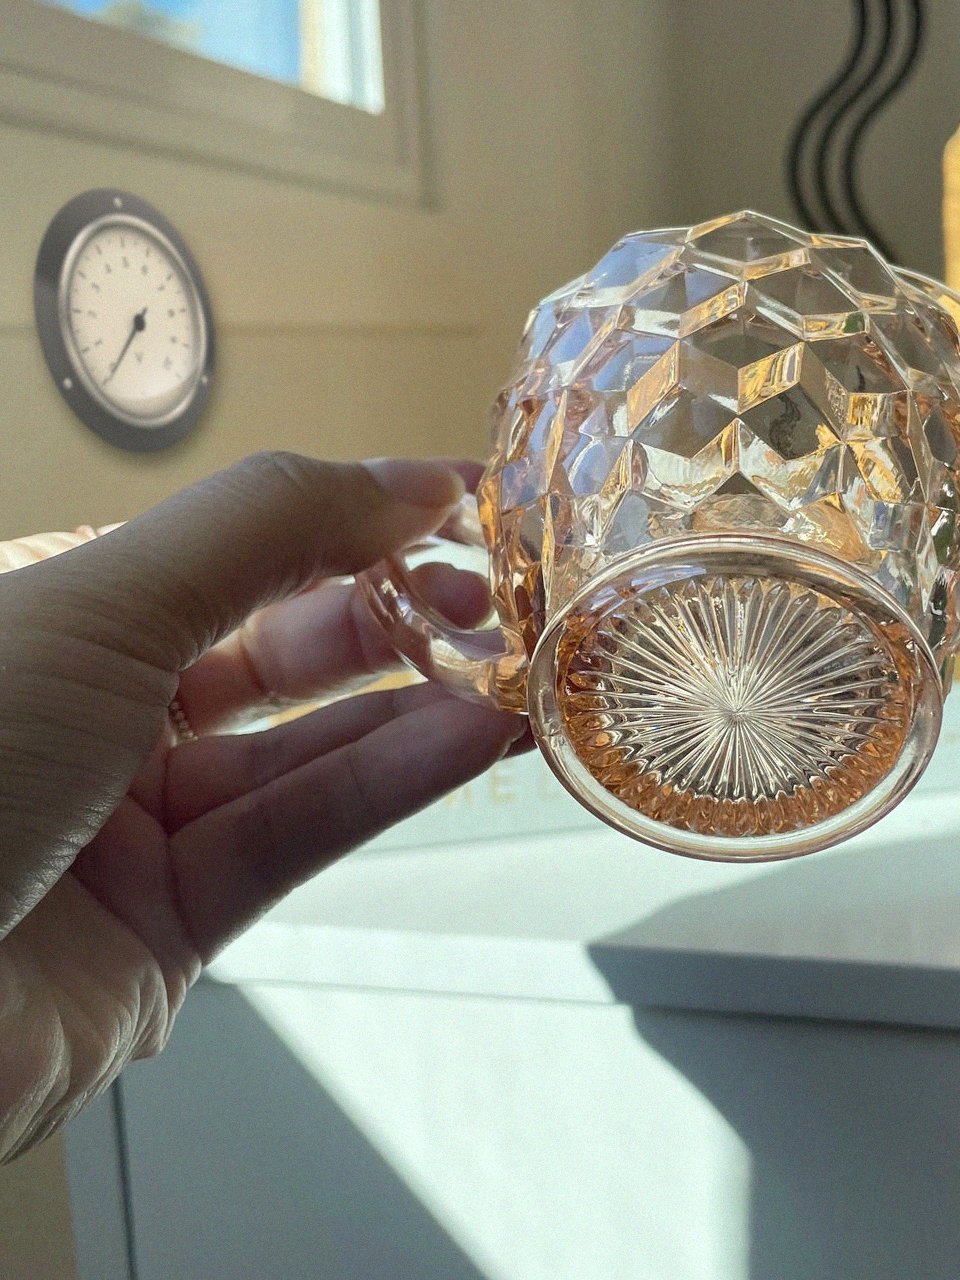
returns 0 (V)
